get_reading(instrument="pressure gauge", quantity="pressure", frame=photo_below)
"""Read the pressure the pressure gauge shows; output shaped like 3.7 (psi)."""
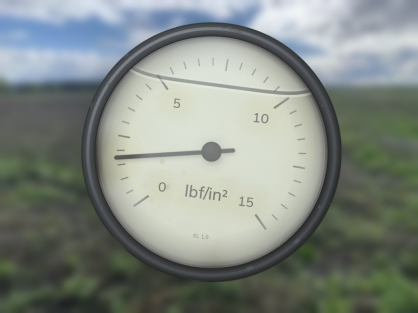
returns 1.75 (psi)
